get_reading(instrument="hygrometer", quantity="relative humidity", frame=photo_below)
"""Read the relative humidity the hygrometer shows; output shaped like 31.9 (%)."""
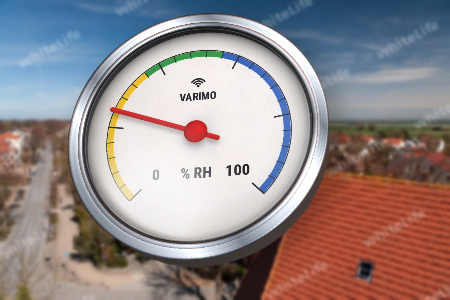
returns 24 (%)
